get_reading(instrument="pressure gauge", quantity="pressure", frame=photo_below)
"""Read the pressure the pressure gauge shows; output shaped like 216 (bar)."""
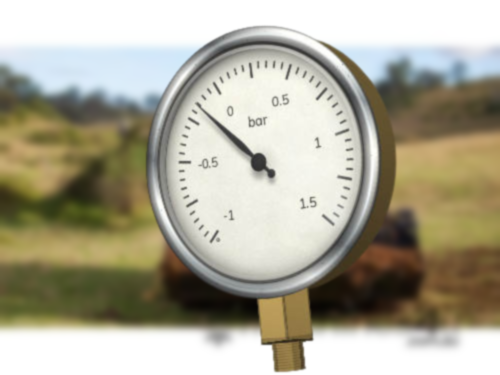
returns -0.15 (bar)
